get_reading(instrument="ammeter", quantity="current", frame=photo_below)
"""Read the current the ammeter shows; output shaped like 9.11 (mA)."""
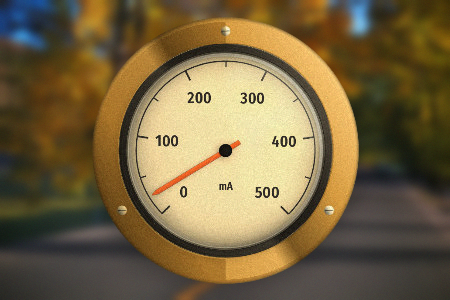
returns 25 (mA)
